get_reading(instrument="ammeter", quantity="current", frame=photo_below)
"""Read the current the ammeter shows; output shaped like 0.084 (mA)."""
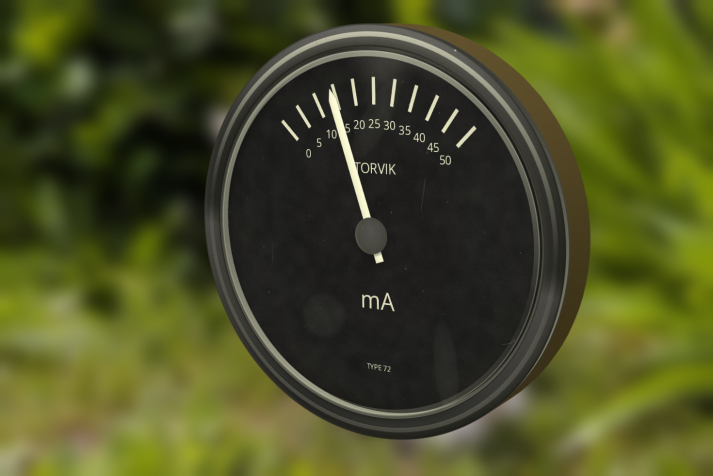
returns 15 (mA)
